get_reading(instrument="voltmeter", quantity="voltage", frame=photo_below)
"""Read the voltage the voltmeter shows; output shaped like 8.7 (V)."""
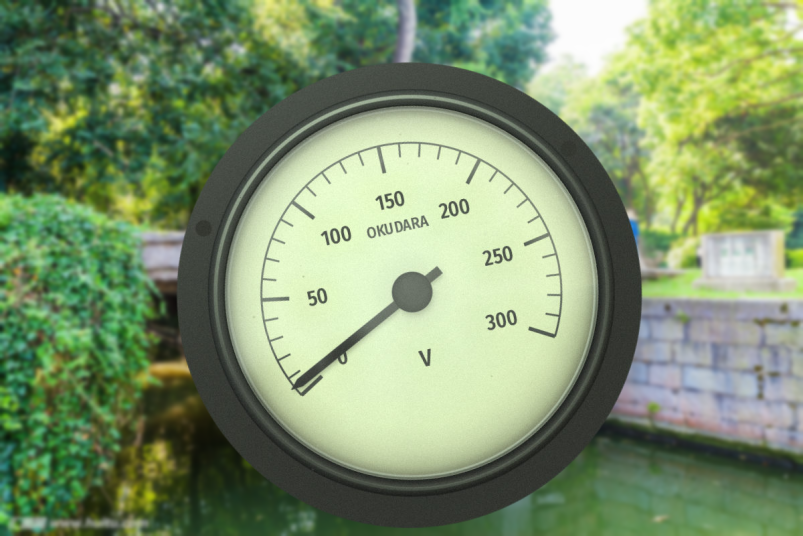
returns 5 (V)
